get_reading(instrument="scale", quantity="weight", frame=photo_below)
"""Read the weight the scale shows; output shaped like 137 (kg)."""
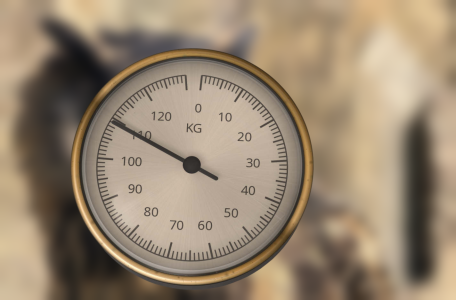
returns 109 (kg)
